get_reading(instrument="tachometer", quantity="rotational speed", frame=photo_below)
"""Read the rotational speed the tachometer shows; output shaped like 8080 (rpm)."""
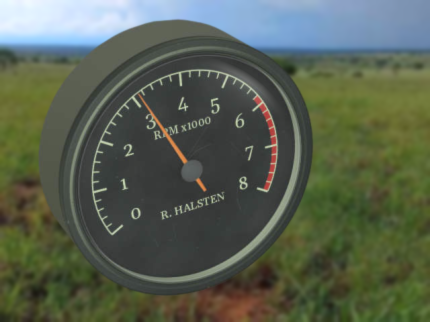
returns 3100 (rpm)
